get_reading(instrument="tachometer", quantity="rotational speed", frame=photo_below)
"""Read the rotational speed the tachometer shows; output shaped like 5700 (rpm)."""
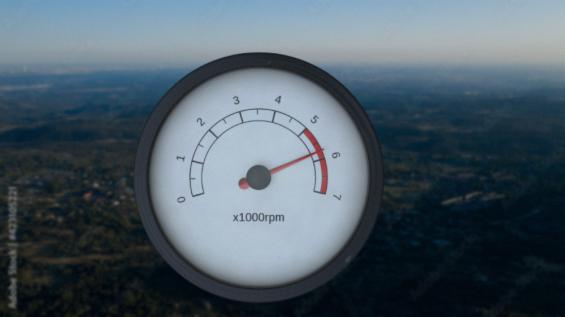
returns 5750 (rpm)
